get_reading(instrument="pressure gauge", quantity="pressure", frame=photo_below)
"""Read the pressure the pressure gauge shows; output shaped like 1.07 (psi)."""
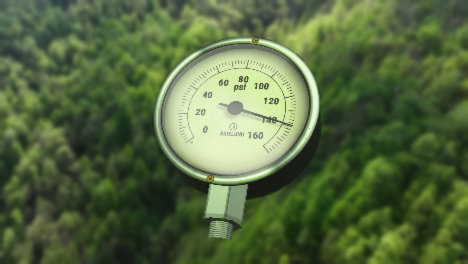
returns 140 (psi)
